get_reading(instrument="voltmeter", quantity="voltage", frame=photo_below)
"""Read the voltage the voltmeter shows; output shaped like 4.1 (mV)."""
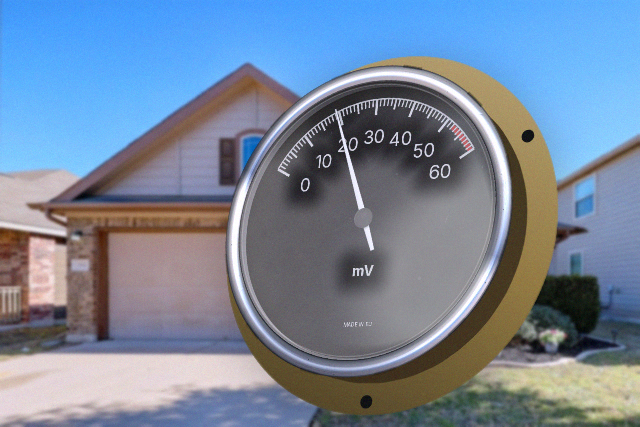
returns 20 (mV)
